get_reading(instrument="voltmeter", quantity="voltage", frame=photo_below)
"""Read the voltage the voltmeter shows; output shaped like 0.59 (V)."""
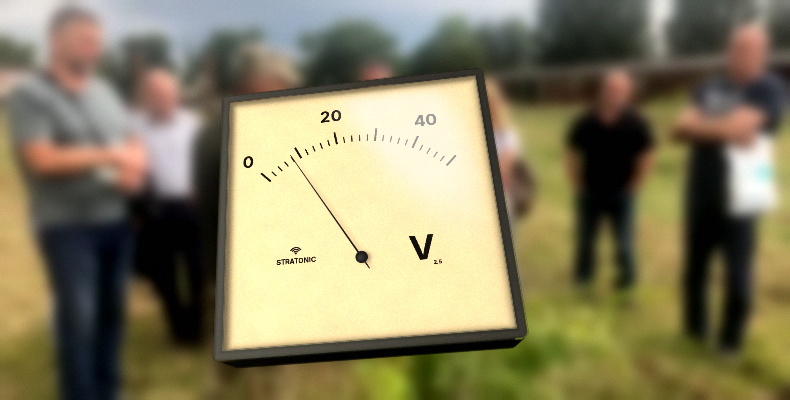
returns 8 (V)
